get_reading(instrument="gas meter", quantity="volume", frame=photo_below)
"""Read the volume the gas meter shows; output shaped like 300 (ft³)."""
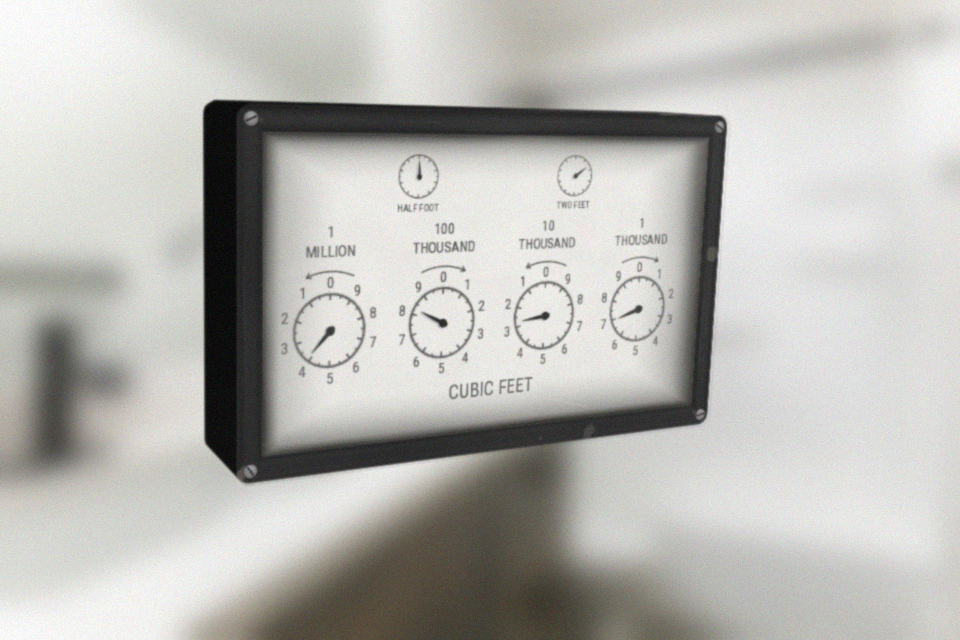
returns 382700 (ft³)
